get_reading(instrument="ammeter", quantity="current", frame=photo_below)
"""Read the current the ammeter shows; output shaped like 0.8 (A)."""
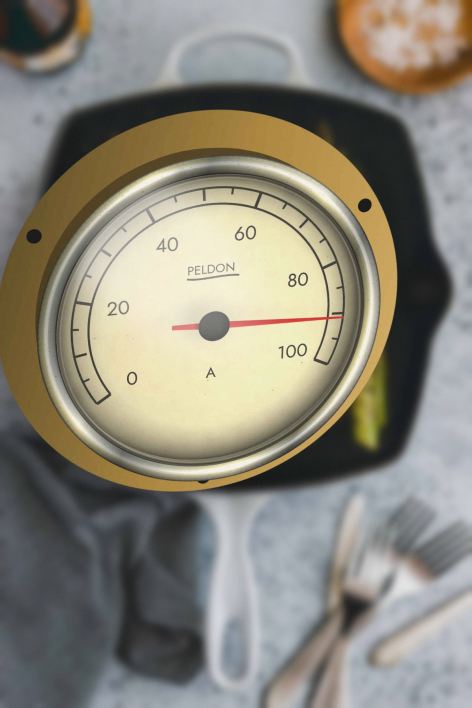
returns 90 (A)
